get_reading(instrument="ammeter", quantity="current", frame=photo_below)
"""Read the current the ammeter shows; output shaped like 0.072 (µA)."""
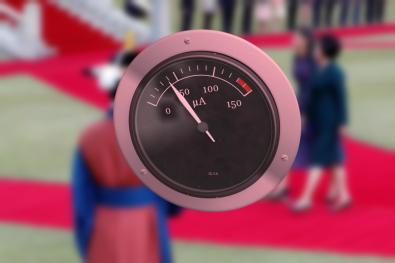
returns 40 (µA)
